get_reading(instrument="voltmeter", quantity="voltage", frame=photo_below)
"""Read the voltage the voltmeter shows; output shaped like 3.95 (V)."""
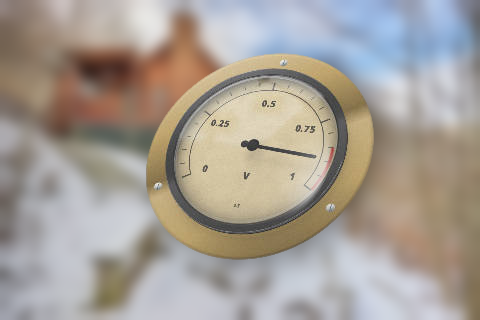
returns 0.9 (V)
